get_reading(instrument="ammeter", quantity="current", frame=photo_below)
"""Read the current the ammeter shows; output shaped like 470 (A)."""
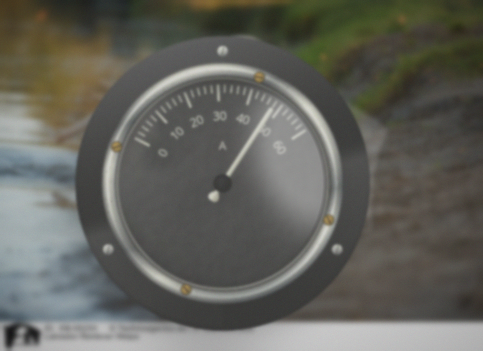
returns 48 (A)
